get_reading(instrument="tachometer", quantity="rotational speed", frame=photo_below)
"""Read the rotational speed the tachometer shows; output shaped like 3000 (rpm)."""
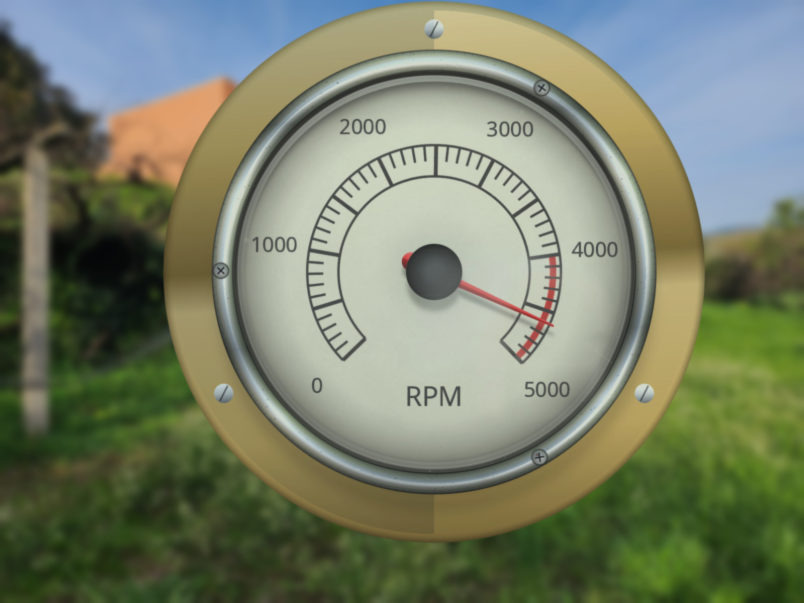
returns 4600 (rpm)
